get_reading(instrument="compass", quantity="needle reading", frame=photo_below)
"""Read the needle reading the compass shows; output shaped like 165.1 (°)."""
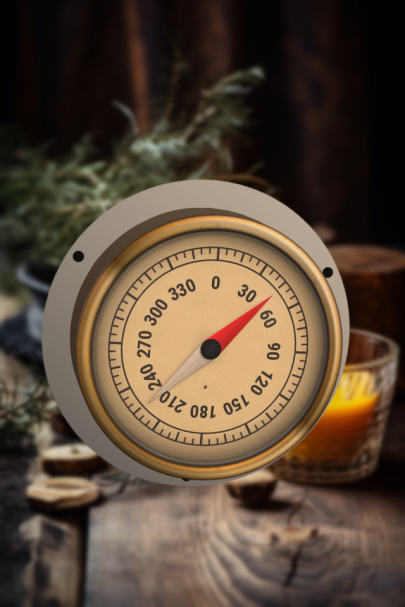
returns 45 (°)
